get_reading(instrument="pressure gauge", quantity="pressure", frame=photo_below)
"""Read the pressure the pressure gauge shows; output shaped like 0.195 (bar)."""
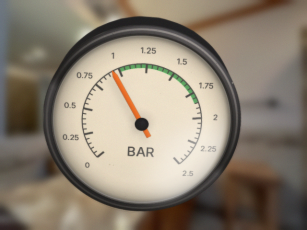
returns 0.95 (bar)
